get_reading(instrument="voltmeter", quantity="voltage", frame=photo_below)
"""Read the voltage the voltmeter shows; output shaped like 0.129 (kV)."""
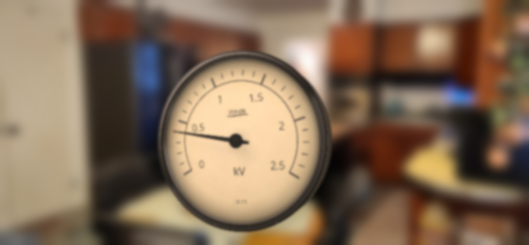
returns 0.4 (kV)
